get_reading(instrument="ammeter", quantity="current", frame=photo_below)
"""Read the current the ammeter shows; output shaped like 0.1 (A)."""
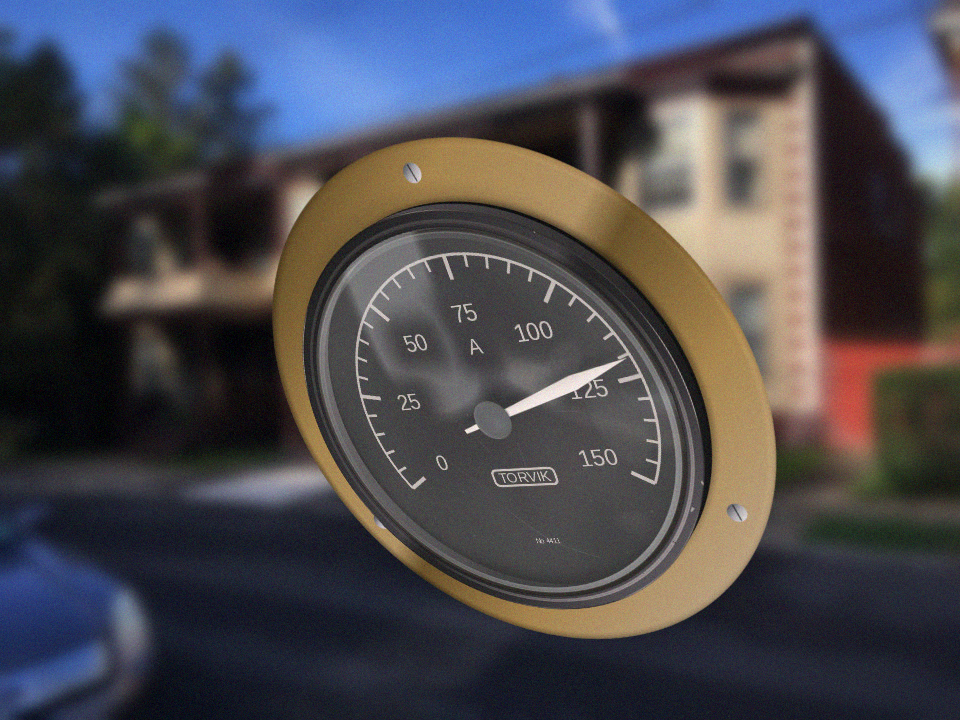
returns 120 (A)
